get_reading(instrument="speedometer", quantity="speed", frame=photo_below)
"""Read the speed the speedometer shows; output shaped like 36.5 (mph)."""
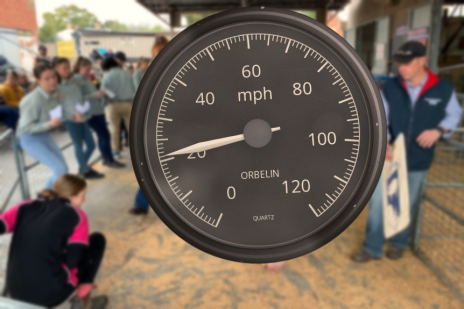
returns 21 (mph)
